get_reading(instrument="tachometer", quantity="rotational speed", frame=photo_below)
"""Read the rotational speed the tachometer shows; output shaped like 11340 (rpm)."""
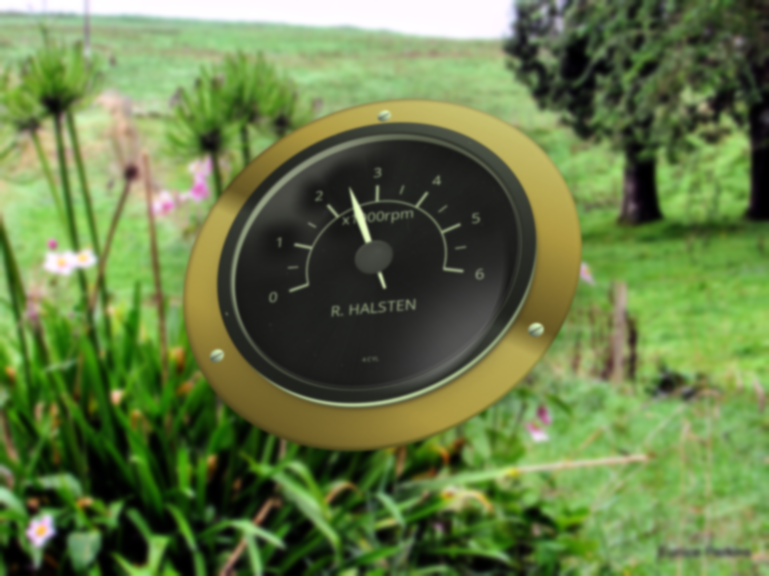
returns 2500 (rpm)
